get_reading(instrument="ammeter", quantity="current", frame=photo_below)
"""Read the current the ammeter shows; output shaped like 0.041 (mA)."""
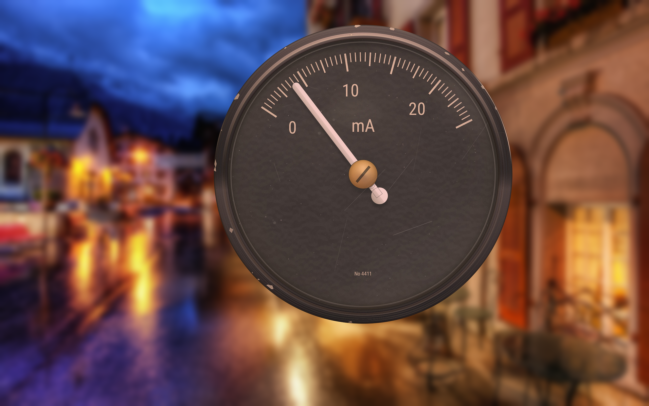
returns 4 (mA)
